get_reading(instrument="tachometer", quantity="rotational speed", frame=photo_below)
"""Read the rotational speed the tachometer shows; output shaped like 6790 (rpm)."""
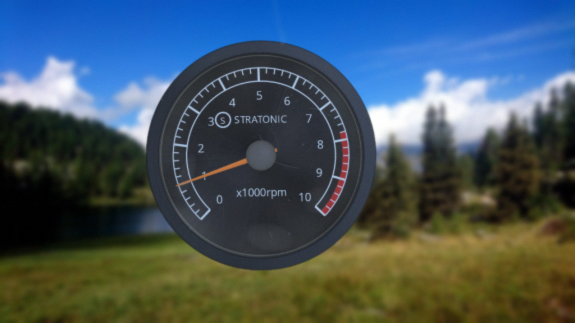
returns 1000 (rpm)
